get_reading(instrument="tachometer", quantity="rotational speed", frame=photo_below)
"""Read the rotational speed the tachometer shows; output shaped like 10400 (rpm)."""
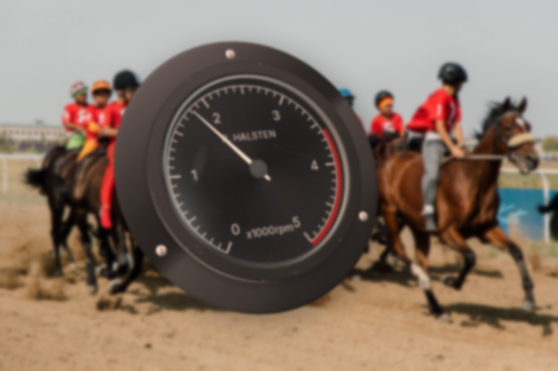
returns 1800 (rpm)
